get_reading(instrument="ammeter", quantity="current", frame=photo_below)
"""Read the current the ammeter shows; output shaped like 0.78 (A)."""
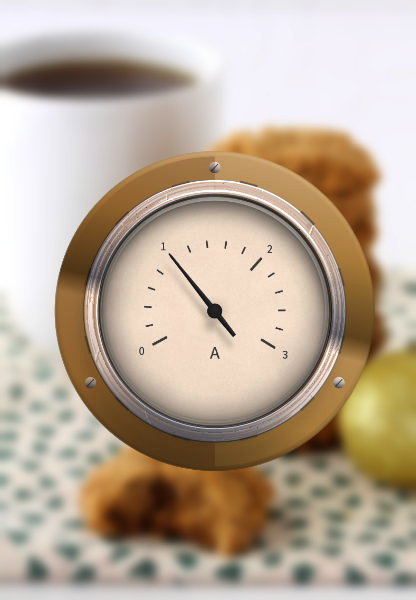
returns 1 (A)
